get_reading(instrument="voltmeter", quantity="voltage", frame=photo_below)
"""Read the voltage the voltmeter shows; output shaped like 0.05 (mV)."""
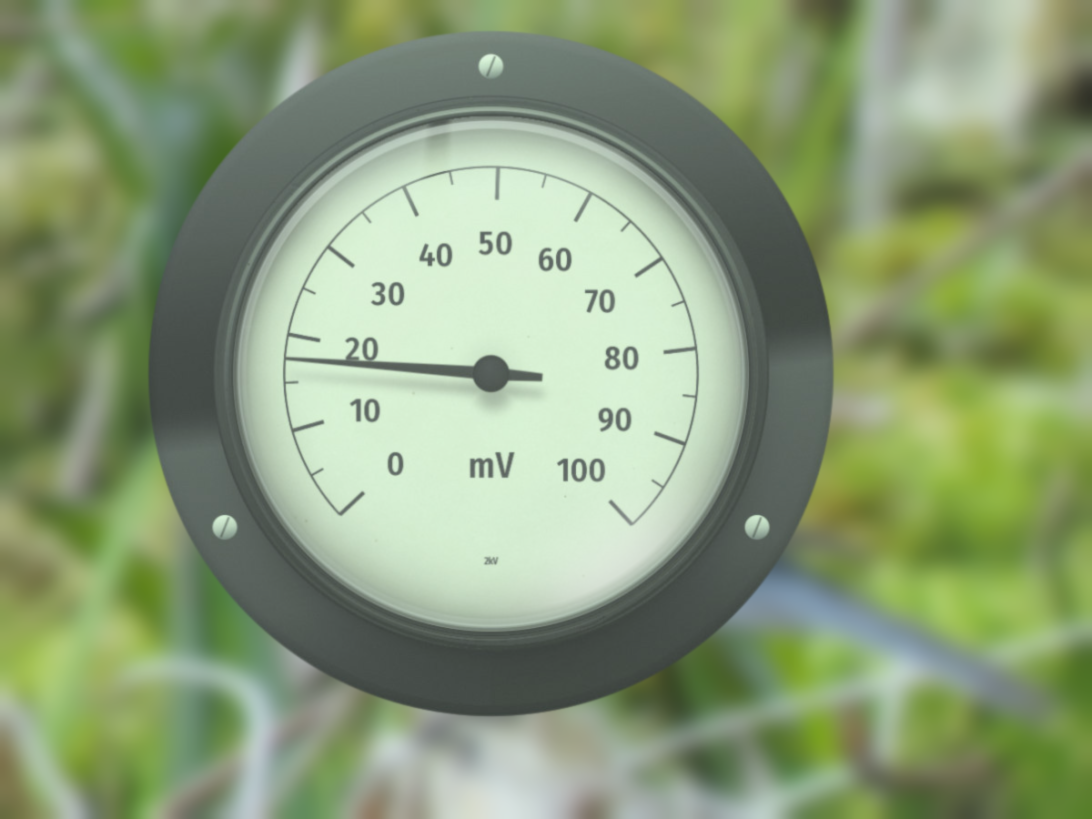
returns 17.5 (mV)
